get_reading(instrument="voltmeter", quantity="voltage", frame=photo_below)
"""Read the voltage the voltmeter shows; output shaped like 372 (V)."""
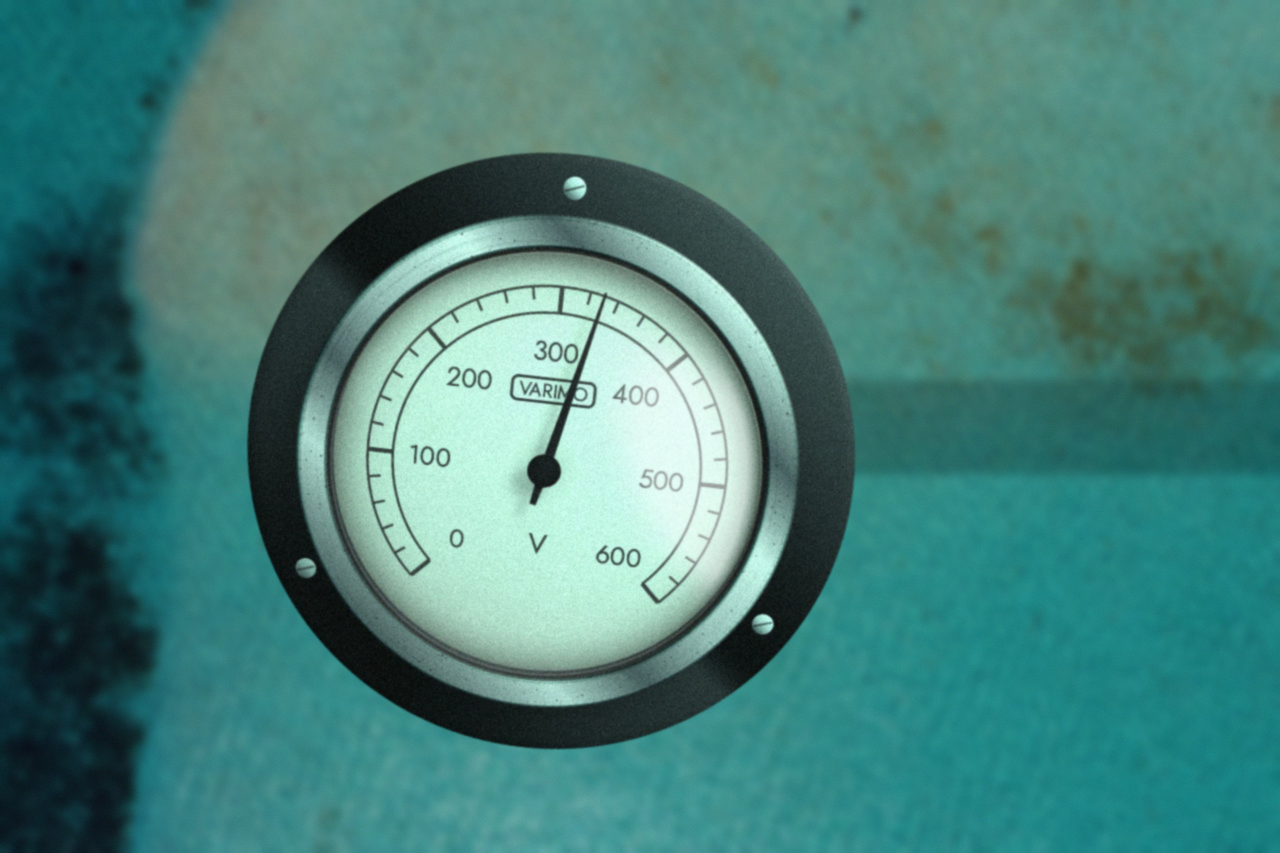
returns 330 (V)
